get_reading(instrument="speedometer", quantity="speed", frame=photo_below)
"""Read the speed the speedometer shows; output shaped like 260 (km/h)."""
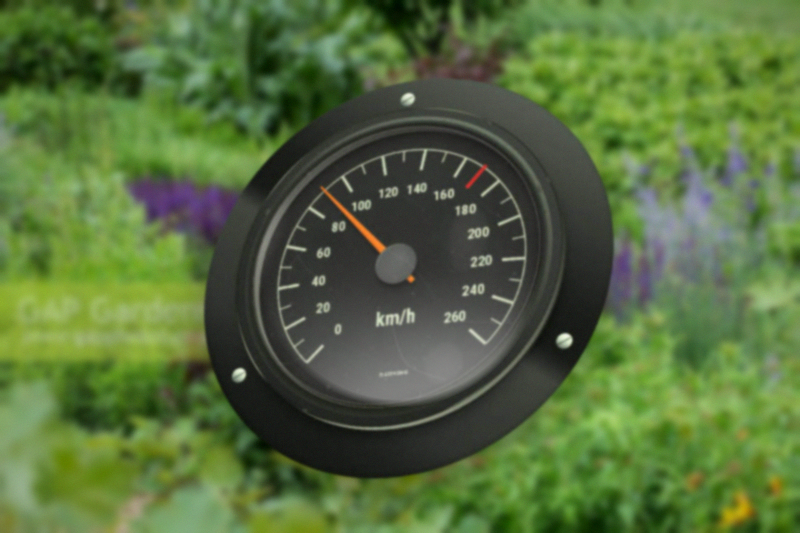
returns 90 (km/h)
